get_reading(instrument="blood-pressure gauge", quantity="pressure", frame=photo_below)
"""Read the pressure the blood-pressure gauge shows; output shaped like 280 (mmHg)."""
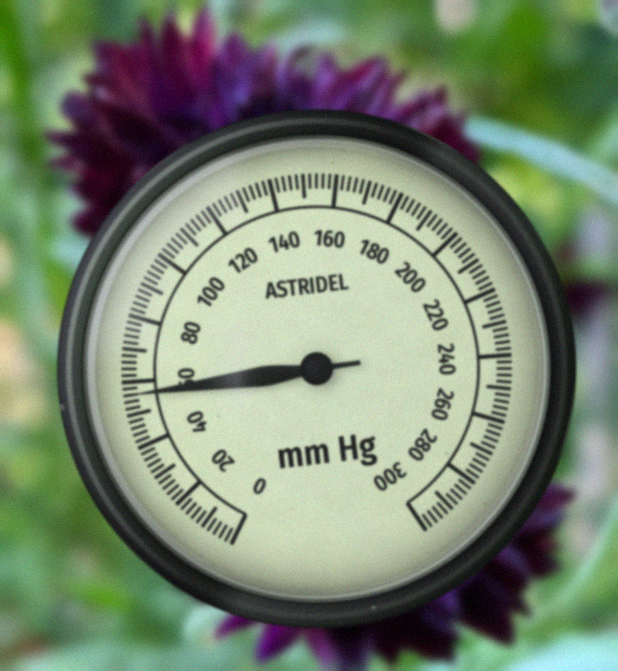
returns 56 (mmHg)
